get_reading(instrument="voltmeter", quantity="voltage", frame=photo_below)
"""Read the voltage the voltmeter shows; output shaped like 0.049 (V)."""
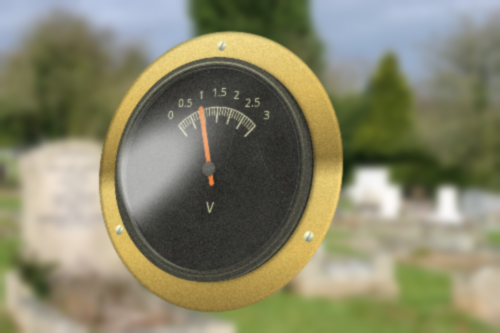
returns 1 (V)
